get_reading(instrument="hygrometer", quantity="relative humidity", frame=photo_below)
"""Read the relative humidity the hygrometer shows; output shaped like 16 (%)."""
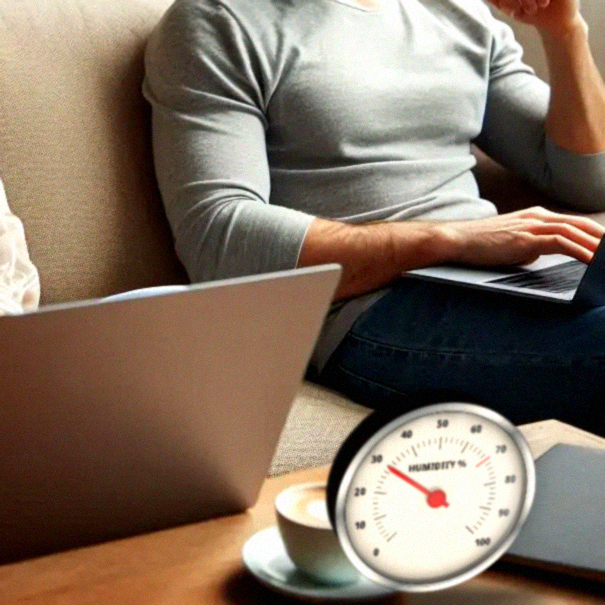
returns 30 (%)
